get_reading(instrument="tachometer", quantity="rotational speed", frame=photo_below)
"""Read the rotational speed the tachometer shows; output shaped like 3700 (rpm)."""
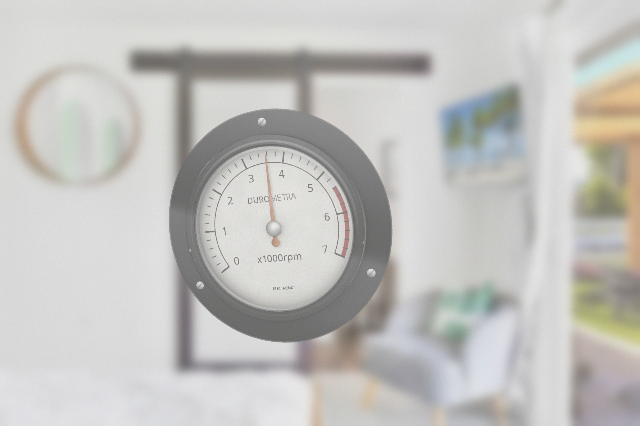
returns 3600 (rpm)
